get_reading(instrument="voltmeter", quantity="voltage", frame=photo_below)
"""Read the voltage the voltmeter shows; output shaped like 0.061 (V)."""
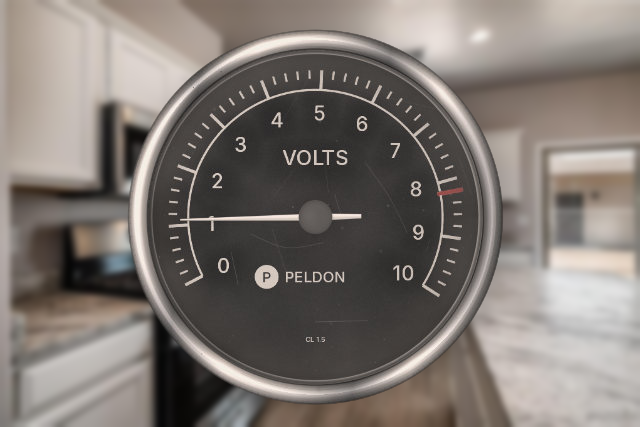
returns 1.1 (V)
